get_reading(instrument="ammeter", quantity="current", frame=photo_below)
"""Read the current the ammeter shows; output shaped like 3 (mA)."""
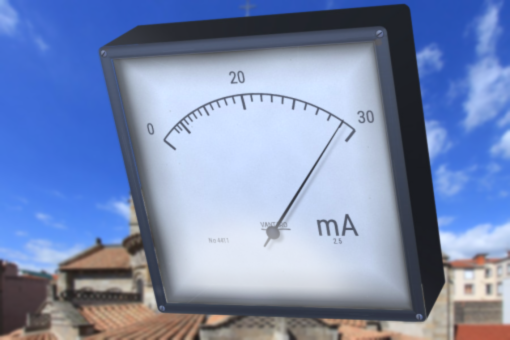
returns 29 (mA)
